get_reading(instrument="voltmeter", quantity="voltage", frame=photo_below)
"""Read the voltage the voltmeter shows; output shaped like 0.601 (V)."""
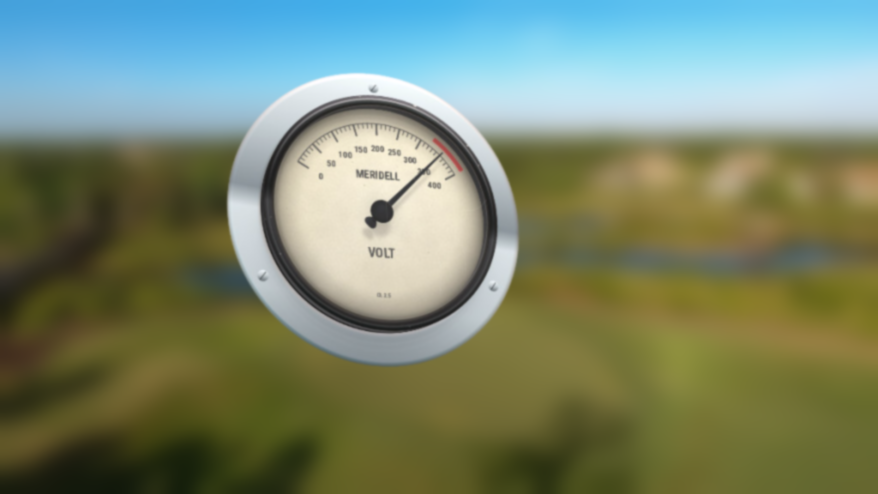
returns 350 (V)
